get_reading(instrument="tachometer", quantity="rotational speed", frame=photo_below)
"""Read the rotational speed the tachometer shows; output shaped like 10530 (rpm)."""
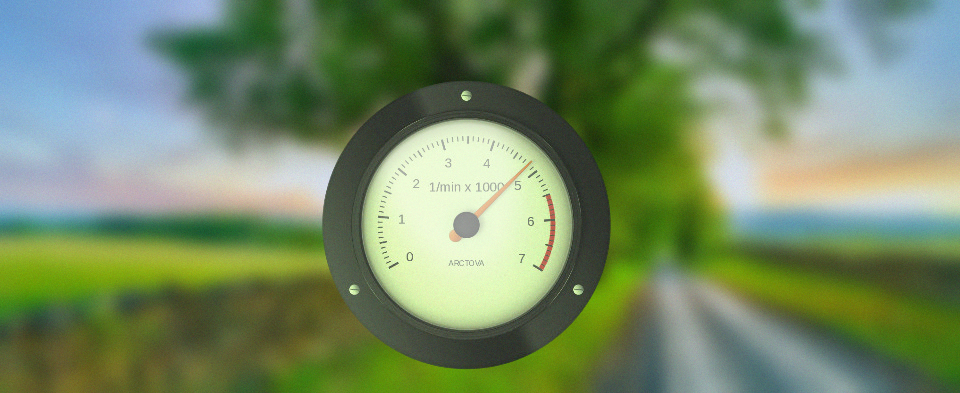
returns 4800 (rpm)
